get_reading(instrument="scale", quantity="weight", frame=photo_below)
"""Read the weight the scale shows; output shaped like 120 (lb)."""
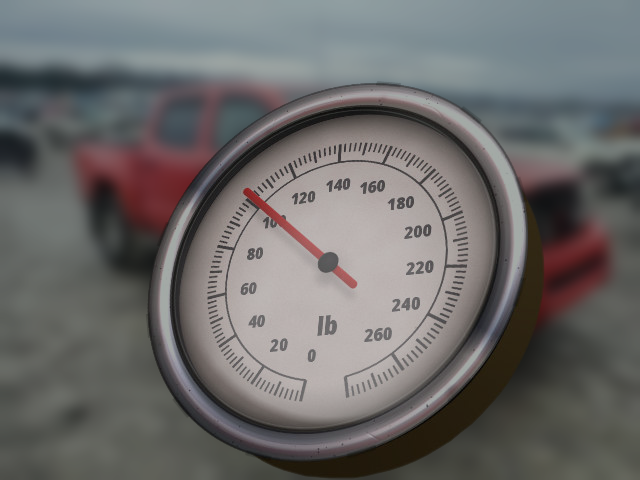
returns 102 (lb)
